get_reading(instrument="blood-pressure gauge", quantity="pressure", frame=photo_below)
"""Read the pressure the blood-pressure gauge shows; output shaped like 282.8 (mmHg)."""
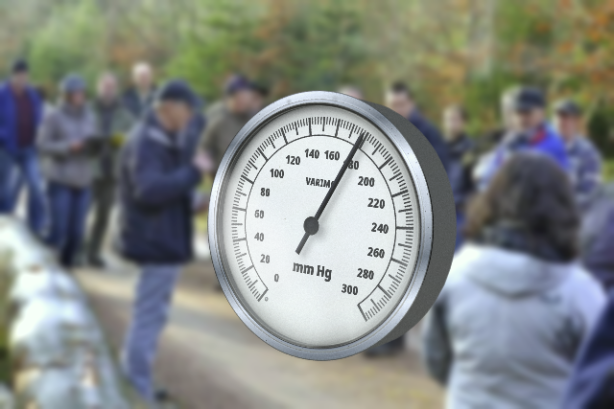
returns 180 (mmHg)
